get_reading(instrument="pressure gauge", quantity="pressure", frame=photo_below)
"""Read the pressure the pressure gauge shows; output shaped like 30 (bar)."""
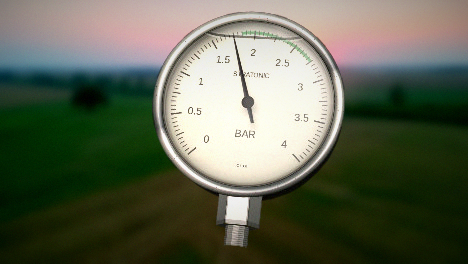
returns 1.75 (bar)
